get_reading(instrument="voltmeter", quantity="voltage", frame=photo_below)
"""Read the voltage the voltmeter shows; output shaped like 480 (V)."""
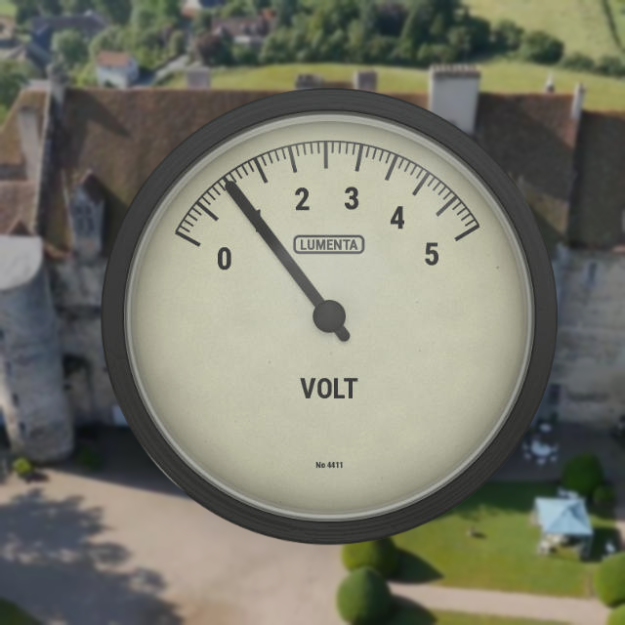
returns 1 (V)
